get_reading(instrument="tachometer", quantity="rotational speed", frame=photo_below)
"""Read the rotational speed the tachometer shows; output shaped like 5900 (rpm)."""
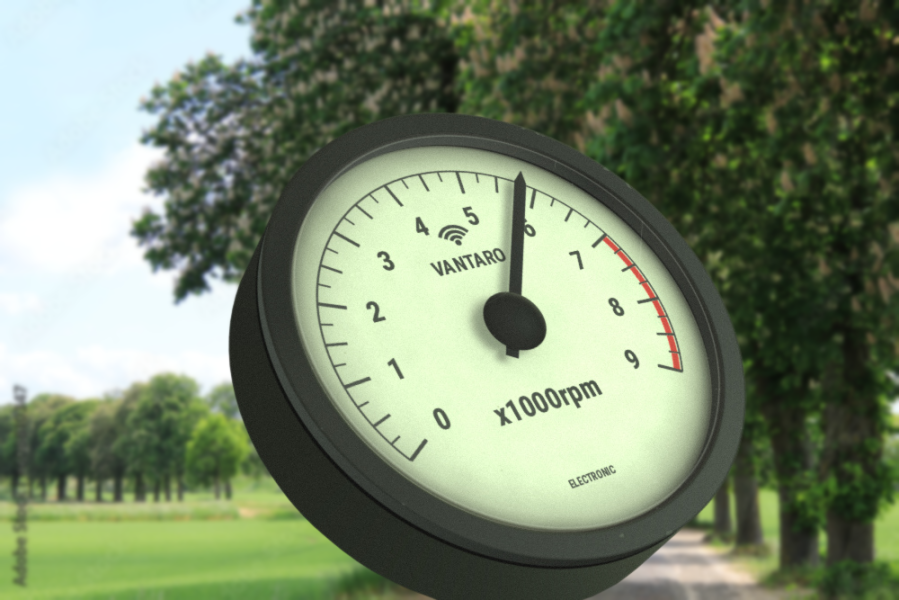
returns 5750 (rpm)
